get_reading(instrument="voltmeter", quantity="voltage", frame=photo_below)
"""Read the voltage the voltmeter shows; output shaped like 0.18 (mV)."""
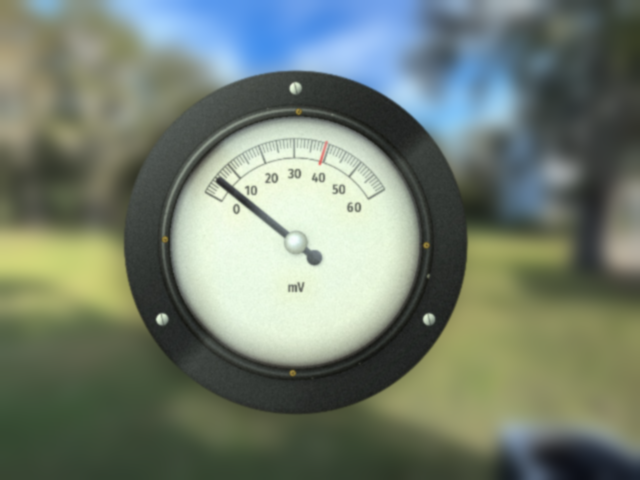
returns 5 (mV)
